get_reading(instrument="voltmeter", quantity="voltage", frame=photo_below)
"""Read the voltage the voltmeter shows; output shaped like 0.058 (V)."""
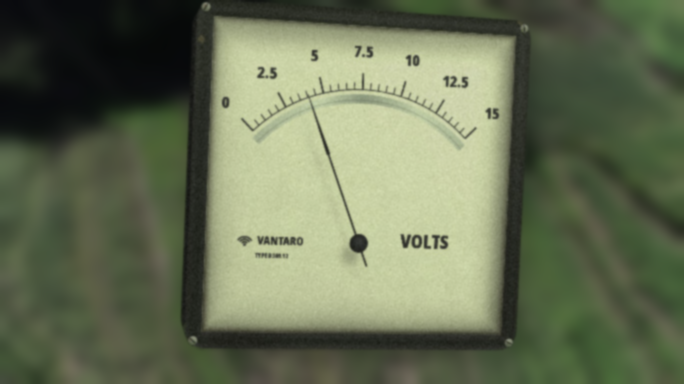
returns 4 (V)
